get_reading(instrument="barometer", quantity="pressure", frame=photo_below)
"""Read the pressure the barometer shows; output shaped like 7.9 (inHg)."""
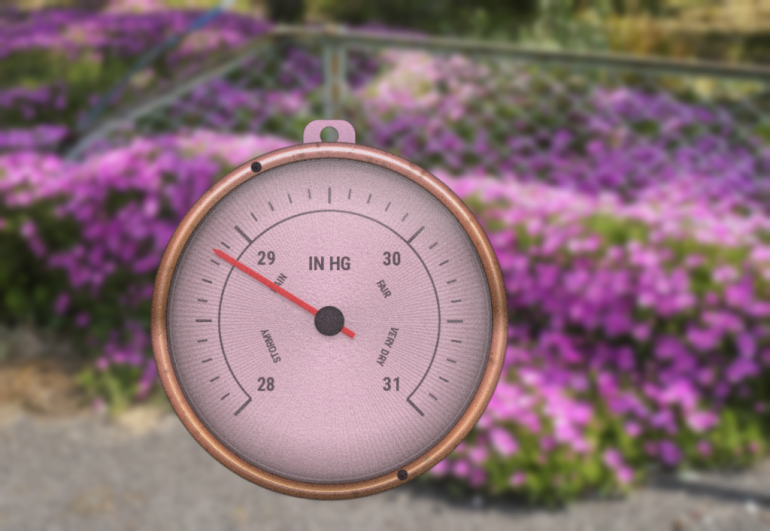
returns 28.85 (inHg)
